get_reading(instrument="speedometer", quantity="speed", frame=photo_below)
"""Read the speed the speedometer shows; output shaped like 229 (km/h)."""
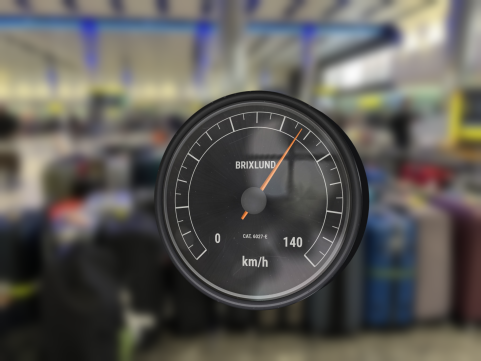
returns 87.5 (km/h)
